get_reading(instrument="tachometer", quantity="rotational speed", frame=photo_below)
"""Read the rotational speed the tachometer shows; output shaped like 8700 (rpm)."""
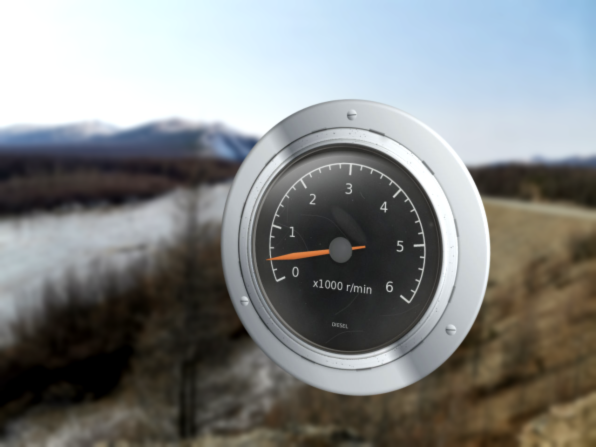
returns 400 (rpm)
